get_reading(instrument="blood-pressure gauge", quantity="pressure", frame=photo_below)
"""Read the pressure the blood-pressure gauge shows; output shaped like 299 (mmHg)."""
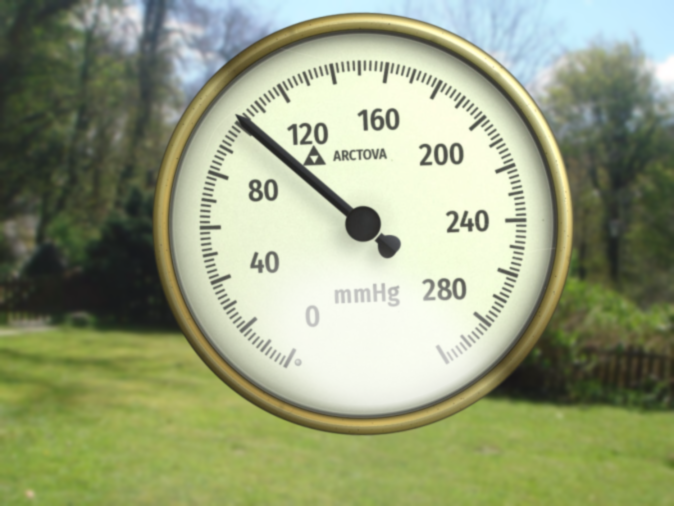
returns 102 (mmHg)
